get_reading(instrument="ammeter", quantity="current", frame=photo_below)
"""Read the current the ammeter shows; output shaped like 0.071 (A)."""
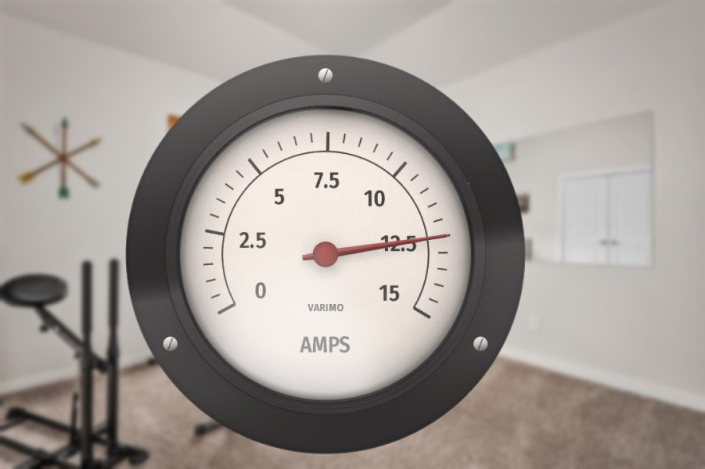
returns 12.5 (A)
